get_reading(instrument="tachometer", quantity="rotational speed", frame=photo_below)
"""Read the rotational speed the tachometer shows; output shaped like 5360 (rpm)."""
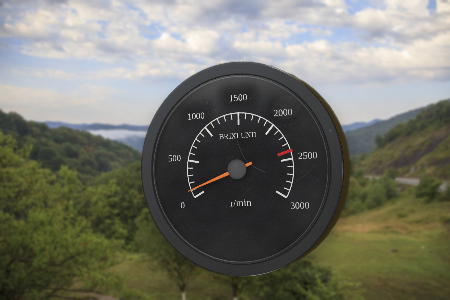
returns 100 (rpm)
